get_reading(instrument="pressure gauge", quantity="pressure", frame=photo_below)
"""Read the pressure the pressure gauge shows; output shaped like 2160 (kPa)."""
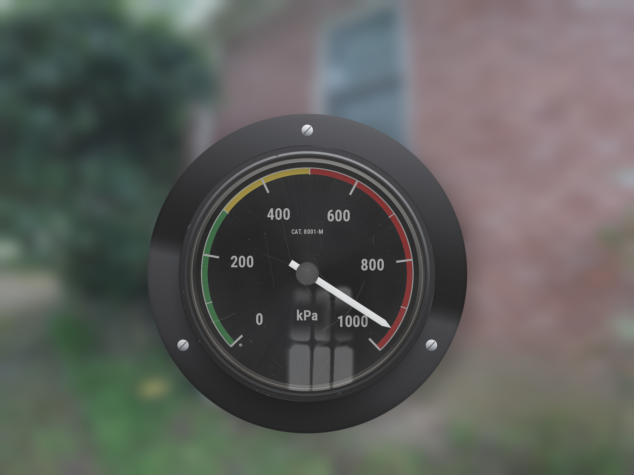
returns 950 (kPa)
